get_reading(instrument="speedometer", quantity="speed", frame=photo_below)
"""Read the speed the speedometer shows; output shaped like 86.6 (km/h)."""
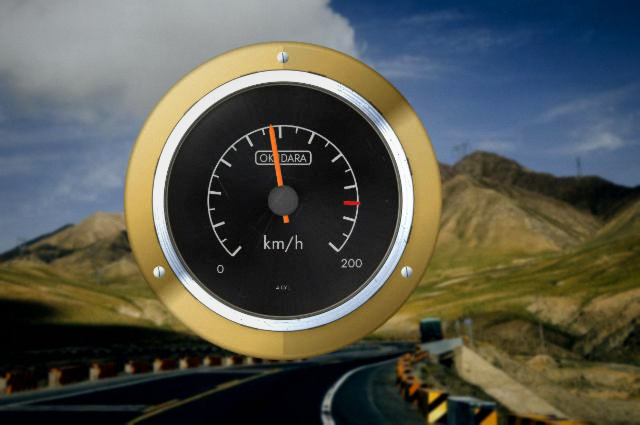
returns 95 (km/h)
